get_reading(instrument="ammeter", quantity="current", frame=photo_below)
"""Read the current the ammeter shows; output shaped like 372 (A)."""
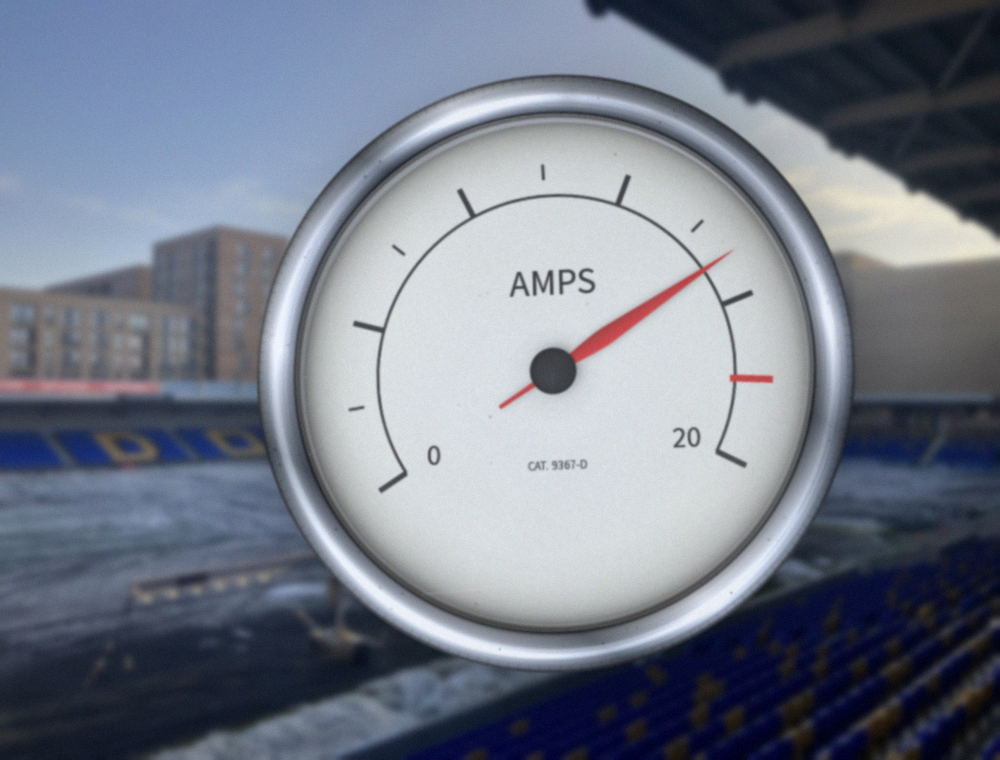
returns 15 (A)
